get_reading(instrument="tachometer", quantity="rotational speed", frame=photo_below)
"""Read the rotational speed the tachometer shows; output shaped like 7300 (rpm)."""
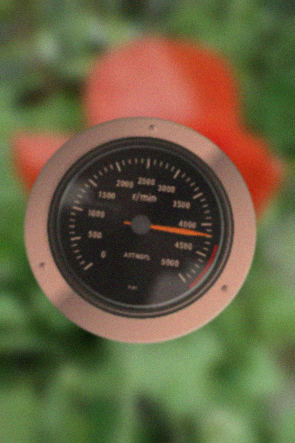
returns 4200 (rpm)
